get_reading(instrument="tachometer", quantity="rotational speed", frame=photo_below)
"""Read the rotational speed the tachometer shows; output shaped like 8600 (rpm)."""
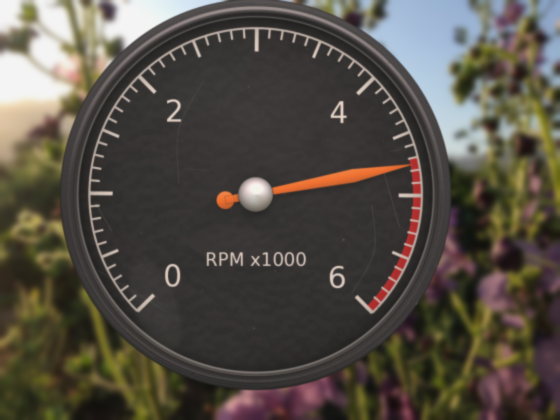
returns 4750 (rpm)
